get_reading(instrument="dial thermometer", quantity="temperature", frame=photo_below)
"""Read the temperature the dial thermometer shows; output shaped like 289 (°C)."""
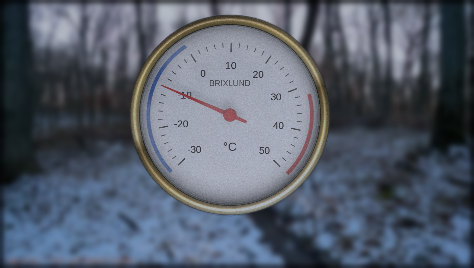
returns -10 (°C)
